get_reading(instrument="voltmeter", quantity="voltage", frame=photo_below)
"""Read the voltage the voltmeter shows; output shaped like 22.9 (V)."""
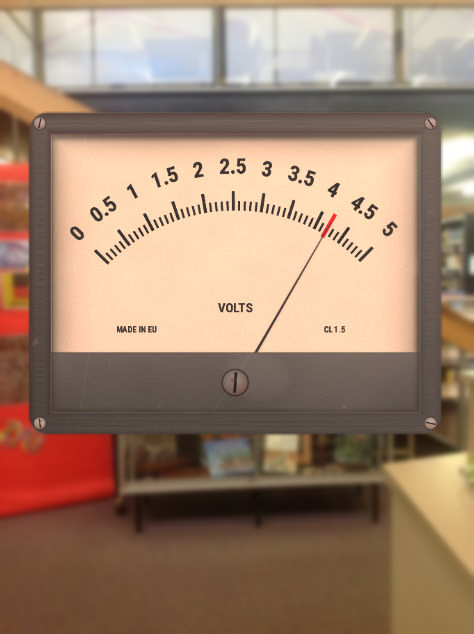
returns 4.2 (V)
